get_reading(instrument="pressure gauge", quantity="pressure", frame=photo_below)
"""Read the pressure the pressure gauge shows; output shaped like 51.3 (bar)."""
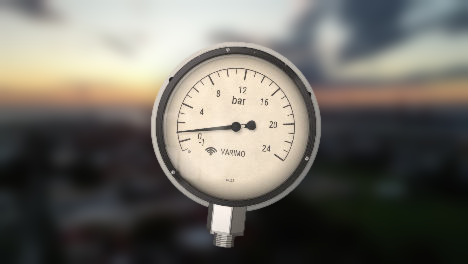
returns 1 (bar)
